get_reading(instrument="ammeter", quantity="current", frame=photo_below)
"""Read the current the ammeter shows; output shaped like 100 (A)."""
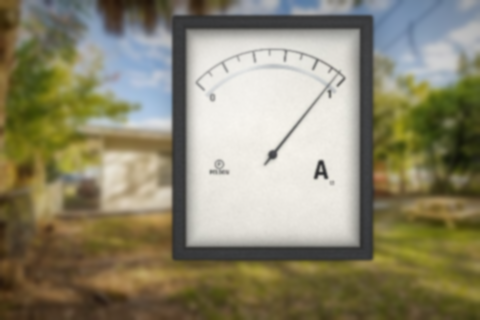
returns 0.95 (A)
